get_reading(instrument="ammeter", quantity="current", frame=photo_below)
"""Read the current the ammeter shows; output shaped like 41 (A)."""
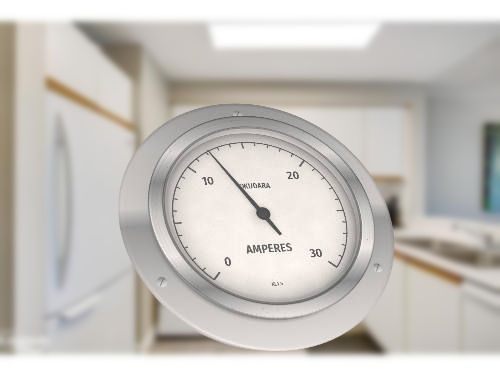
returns 12 (A)
